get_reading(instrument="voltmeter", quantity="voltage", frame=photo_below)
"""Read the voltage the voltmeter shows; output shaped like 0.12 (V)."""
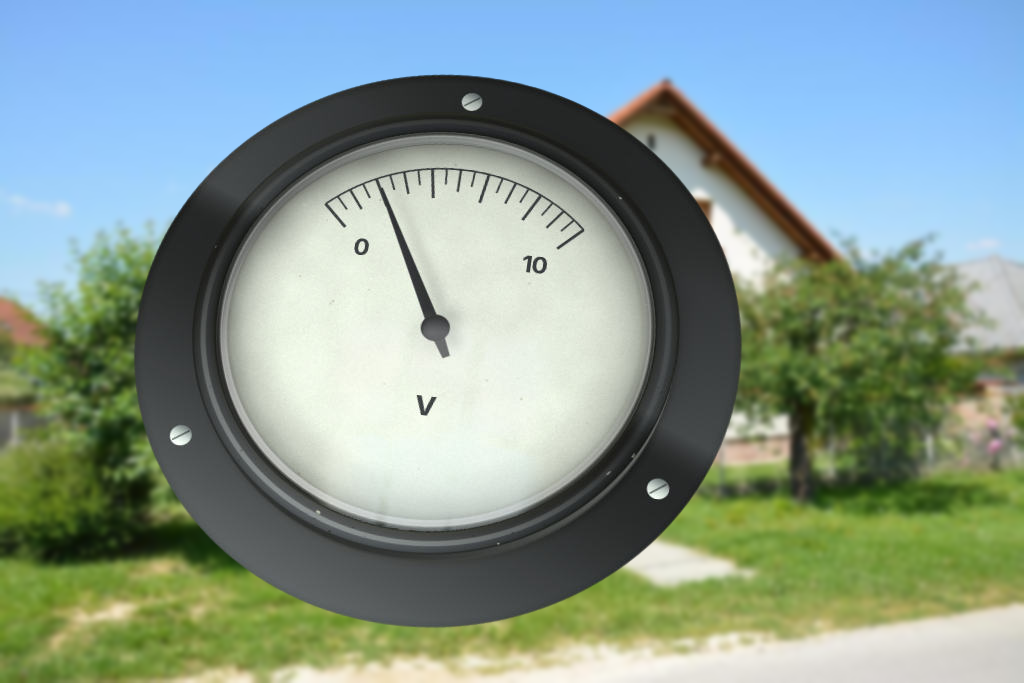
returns 2 (V)
